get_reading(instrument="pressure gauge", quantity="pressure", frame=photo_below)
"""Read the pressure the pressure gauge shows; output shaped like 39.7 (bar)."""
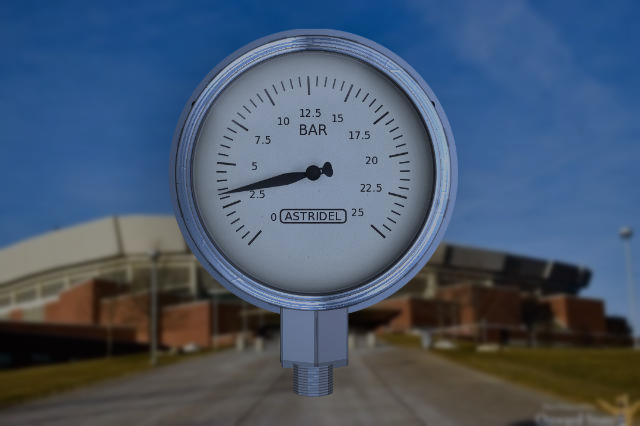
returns 3.25 (bar)
